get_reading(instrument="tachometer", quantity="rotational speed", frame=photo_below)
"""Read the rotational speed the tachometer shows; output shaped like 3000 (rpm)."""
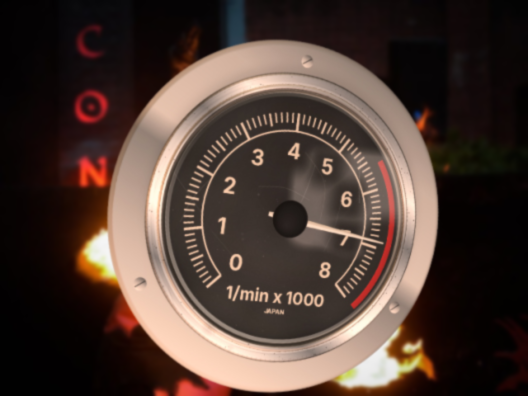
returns 6900 (rpm)
